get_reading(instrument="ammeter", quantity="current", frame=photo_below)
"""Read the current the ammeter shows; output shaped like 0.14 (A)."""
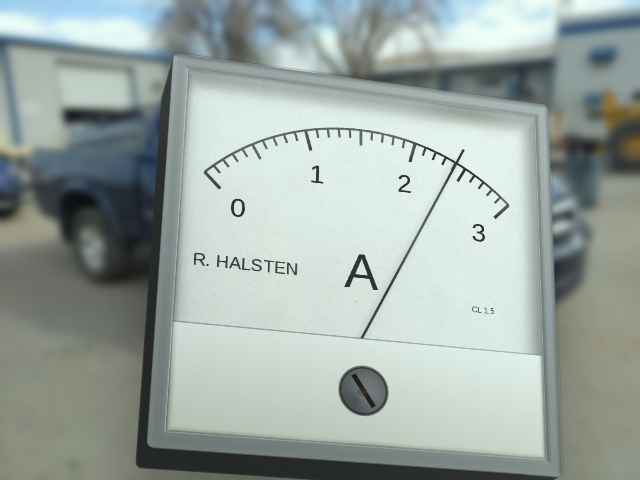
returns 2.4 (A)
